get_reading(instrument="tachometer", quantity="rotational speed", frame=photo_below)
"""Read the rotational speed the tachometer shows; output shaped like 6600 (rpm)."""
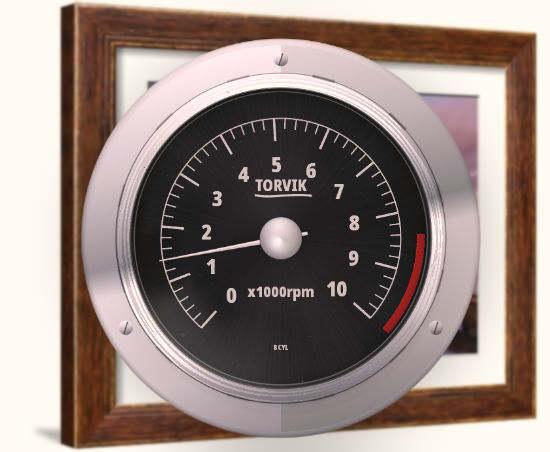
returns 1400 (rpm)
